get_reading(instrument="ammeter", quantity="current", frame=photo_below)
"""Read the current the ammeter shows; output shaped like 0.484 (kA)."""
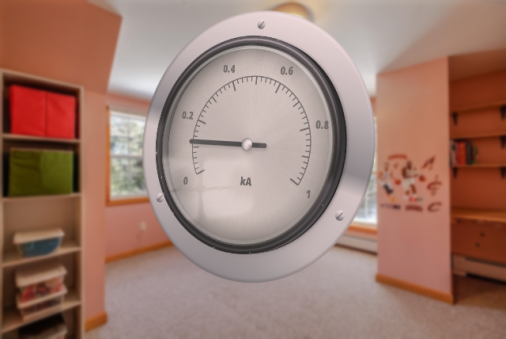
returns 0.12 (kA)
